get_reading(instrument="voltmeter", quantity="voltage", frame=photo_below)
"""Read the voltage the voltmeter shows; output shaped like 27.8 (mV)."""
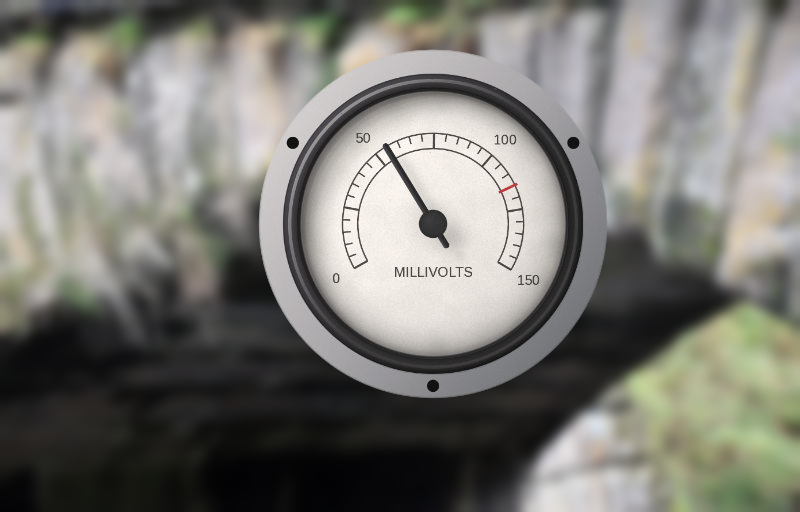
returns 55 (mV)
